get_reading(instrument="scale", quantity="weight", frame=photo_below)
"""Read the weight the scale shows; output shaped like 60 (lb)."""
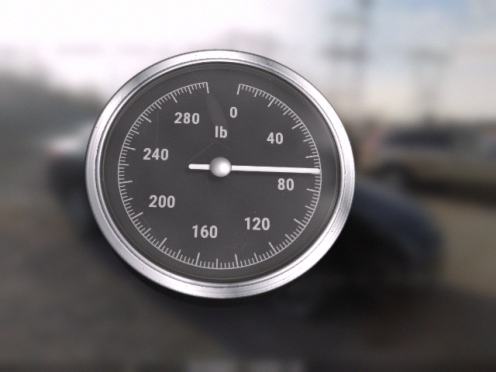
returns 70 (lb)
